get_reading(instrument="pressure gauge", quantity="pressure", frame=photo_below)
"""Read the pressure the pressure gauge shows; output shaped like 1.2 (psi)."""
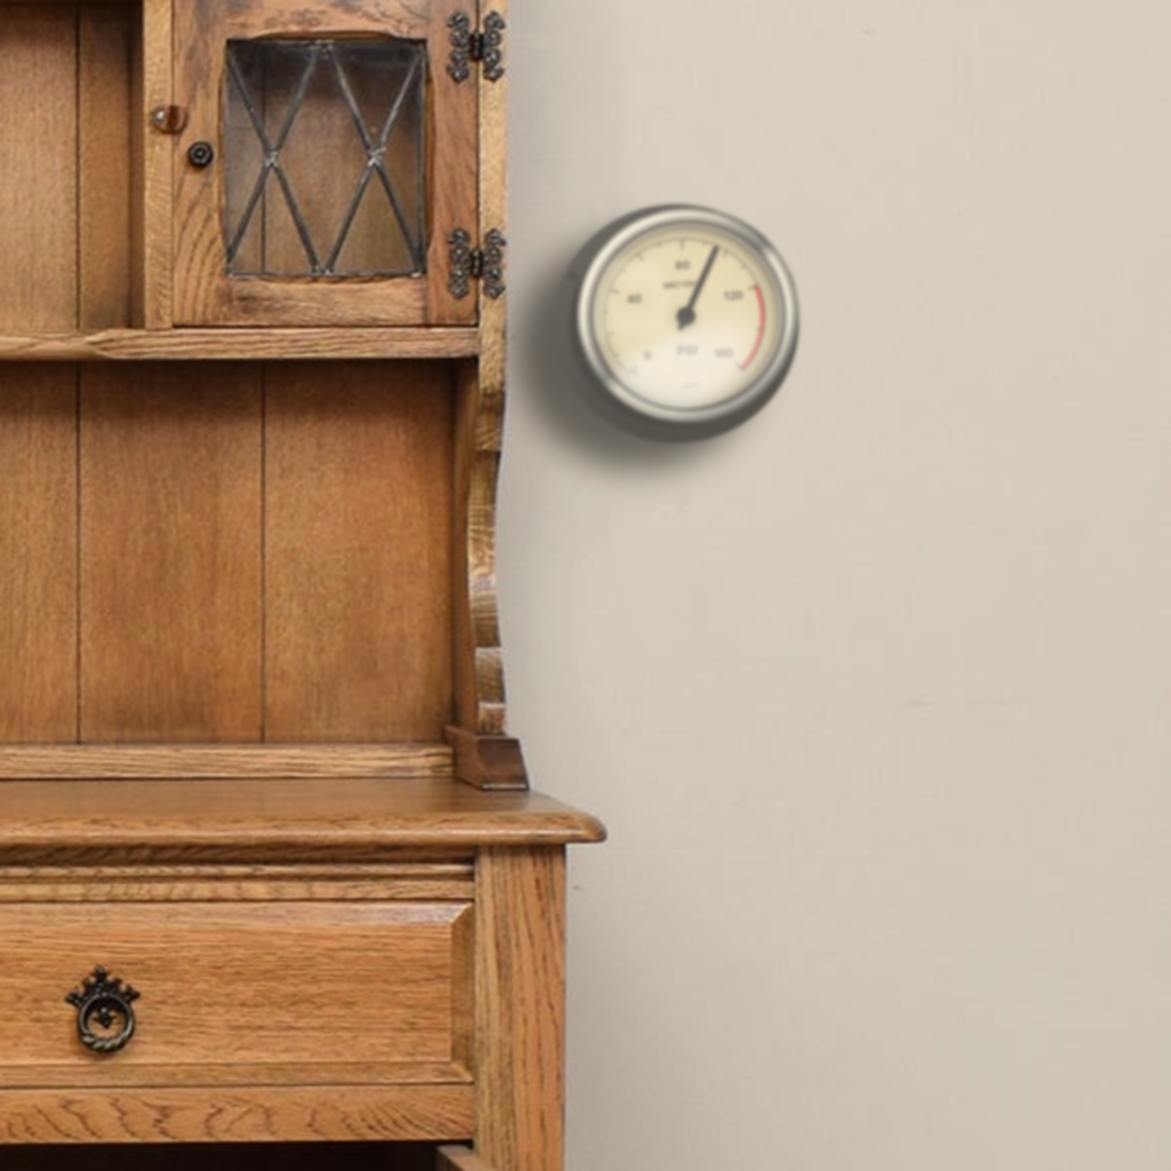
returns 95 (psi)
